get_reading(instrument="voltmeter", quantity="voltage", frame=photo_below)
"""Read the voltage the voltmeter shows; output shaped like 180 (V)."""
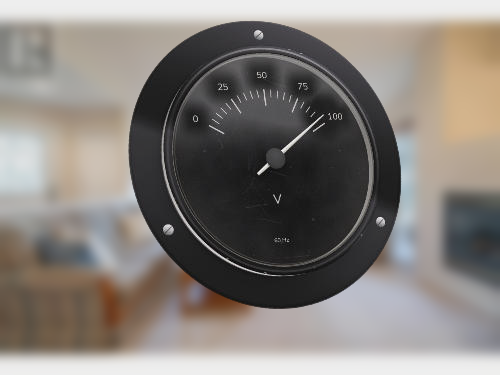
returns 95 (V)
